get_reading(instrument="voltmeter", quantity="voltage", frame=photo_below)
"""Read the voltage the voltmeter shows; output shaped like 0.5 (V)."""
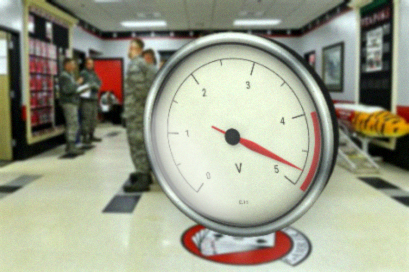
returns 4.75 (V)
